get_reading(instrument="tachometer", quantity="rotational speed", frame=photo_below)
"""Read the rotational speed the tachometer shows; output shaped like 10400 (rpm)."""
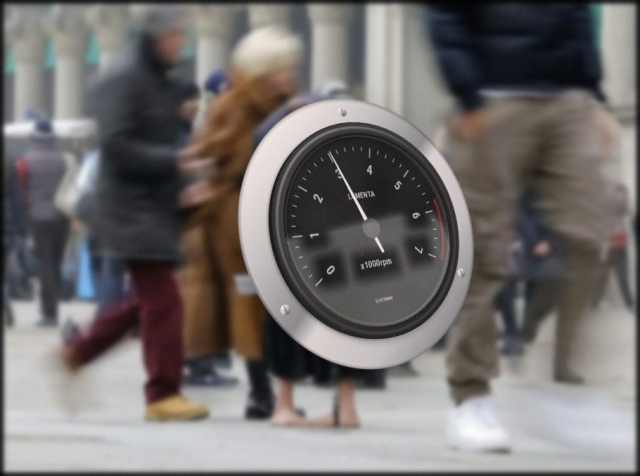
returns 3000 (rpm)
